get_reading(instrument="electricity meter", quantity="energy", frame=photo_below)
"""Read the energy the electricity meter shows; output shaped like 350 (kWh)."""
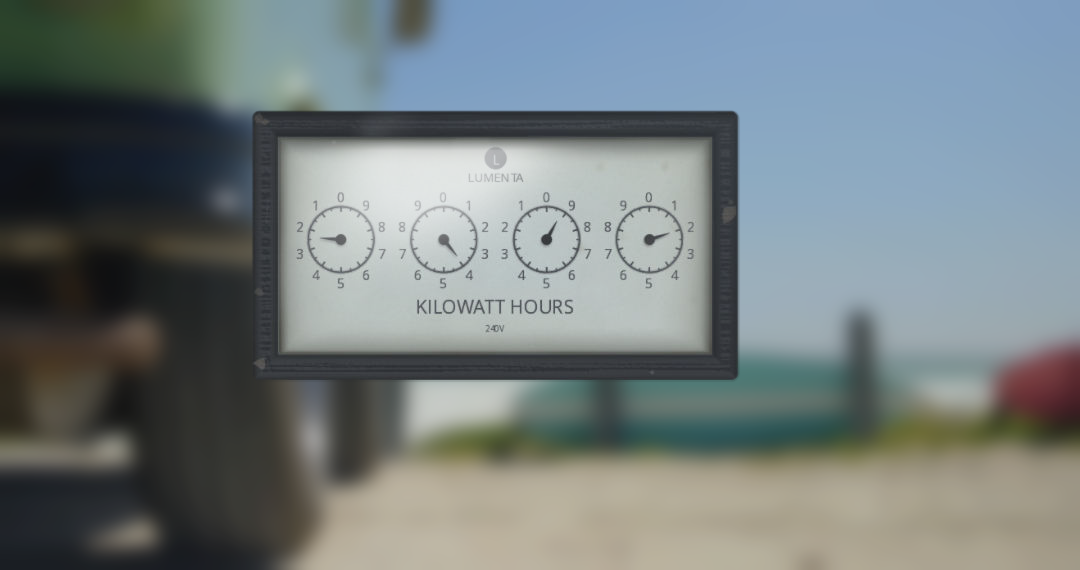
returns 2392 (kWh)
